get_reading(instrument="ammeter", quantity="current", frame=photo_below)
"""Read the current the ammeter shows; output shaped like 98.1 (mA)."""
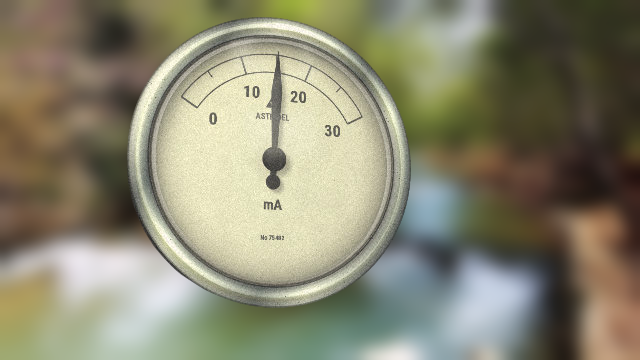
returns 15 (mA)
